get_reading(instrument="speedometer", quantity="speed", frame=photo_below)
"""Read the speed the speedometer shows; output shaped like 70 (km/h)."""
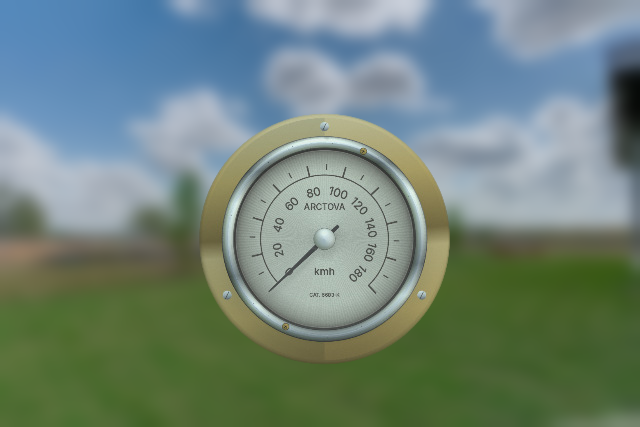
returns 0 (km/h)
